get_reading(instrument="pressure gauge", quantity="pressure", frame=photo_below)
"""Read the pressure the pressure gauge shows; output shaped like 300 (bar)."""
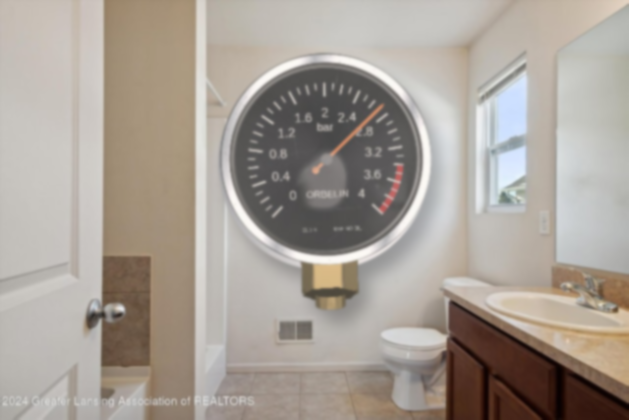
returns 2.7 (bar)
